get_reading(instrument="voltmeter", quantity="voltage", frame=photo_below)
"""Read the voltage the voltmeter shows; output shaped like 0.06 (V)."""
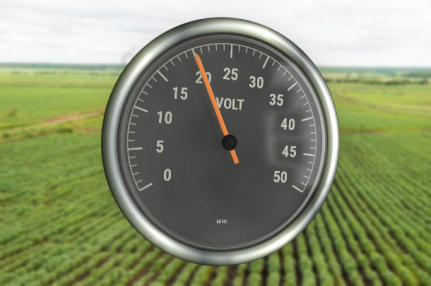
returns 20 (V)
